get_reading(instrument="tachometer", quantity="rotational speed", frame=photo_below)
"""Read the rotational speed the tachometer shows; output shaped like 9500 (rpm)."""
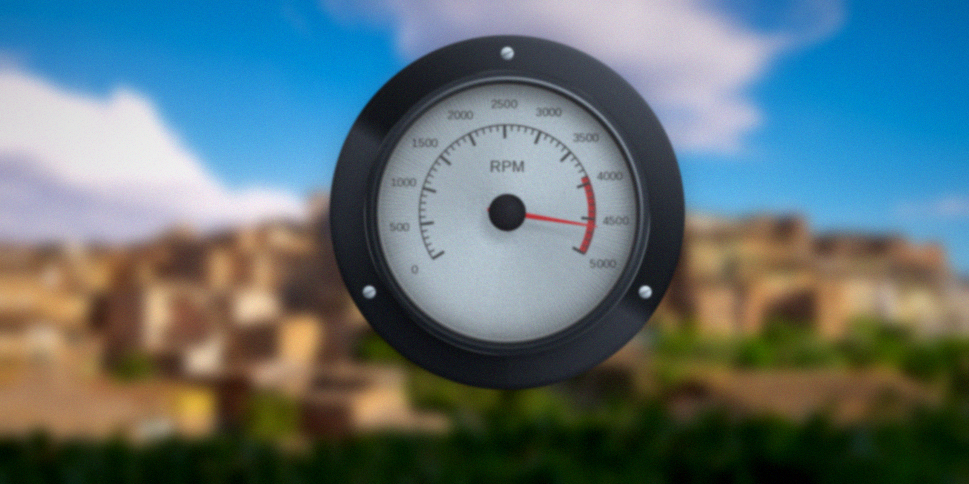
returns 4600 (rpm)
